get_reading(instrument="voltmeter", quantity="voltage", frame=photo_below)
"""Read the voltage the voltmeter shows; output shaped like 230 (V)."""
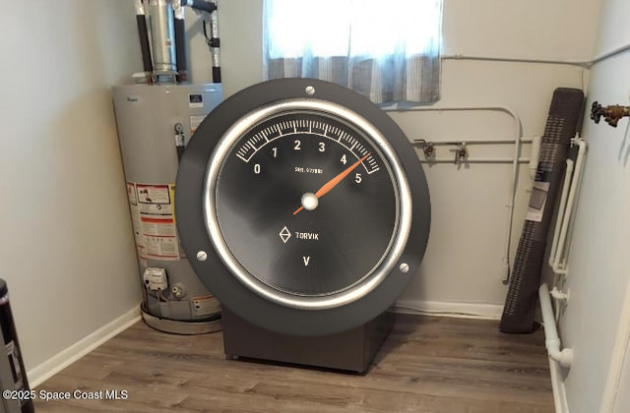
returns 4.5 (V)
